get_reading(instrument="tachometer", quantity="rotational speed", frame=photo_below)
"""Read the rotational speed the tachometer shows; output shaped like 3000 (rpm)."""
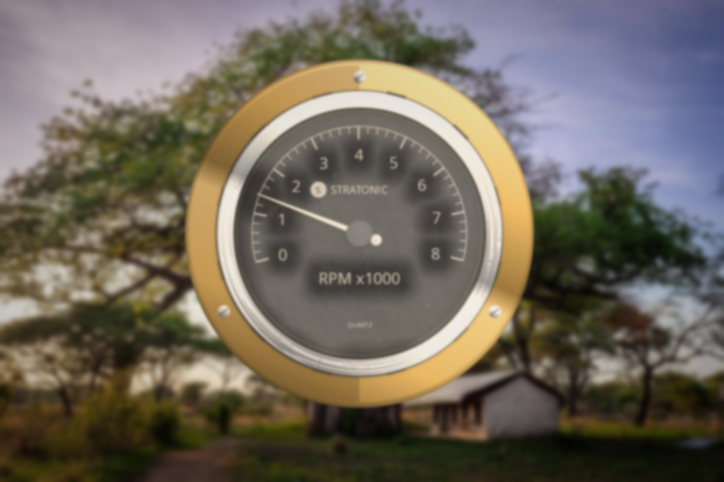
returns 1400 (rpm)
